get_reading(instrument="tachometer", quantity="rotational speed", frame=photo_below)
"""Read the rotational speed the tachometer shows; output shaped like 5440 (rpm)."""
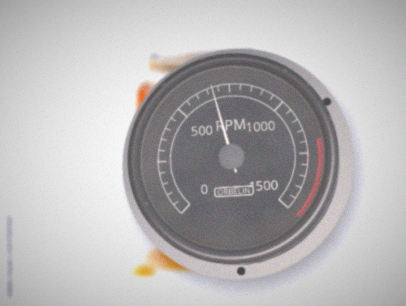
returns 675 (rpm)
